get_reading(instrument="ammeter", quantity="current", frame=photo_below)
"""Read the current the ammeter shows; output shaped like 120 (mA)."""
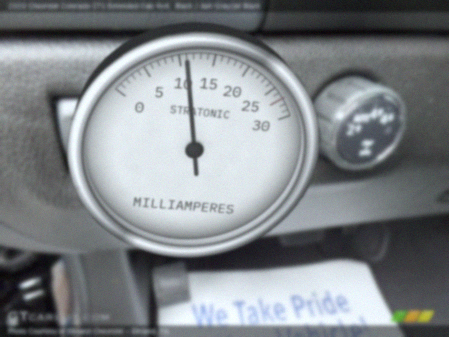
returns 11 (mA)
